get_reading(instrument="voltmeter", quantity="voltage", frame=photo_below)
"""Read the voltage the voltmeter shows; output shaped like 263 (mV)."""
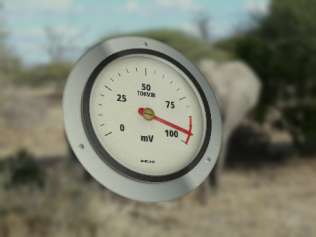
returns 95 (mV)
